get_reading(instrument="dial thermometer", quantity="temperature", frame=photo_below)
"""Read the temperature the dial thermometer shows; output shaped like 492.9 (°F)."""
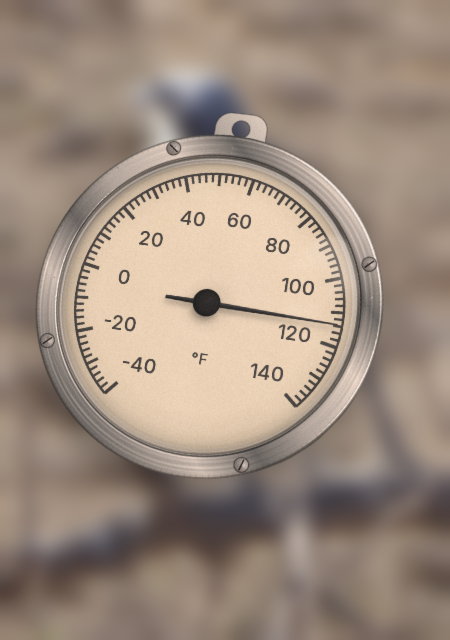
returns 114 (°F)
